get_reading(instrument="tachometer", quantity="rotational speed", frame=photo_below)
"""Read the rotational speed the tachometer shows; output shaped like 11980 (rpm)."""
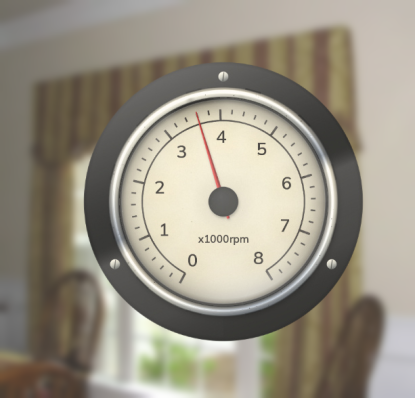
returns 3600 (rpm)
